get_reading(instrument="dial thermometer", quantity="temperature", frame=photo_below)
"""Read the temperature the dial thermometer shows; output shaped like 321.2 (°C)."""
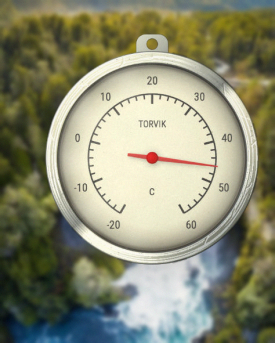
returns 46 (°C)
